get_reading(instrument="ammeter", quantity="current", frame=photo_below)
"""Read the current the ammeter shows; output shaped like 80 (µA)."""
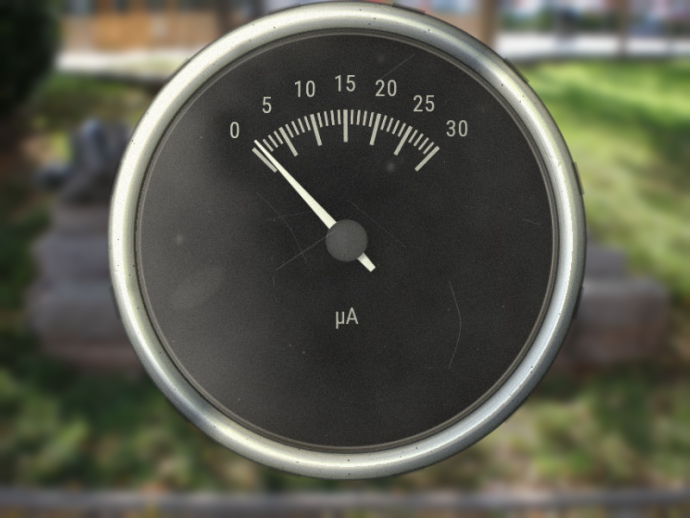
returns 1 (µA)
